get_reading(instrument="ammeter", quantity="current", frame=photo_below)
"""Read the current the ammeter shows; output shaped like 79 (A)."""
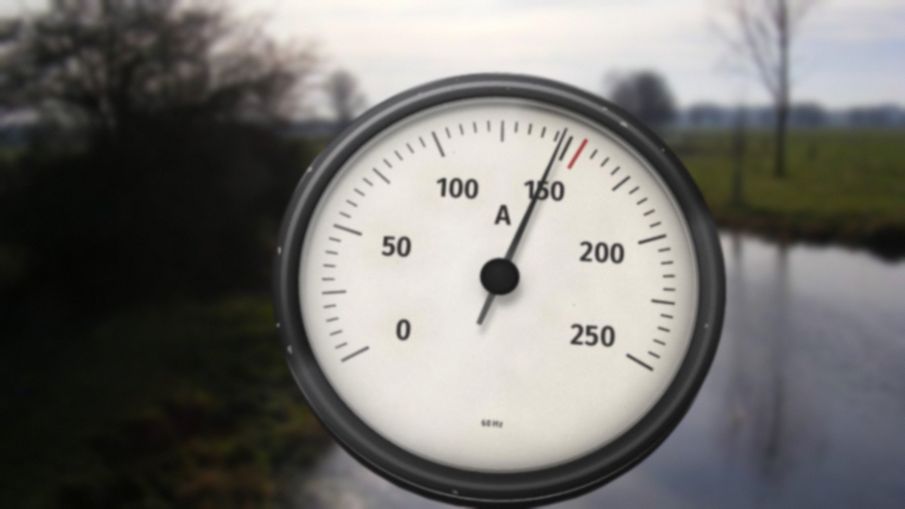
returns 147.5 (A)
